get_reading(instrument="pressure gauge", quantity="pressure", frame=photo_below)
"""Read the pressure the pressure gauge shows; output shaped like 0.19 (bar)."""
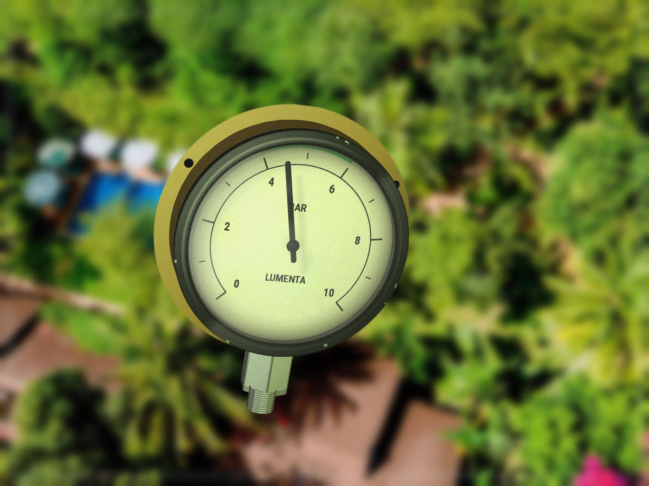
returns 4.5 (bar)
